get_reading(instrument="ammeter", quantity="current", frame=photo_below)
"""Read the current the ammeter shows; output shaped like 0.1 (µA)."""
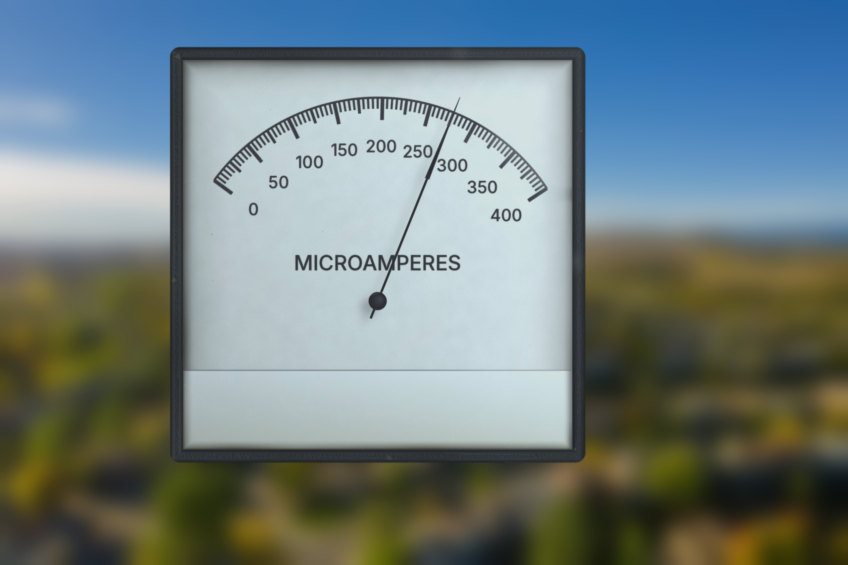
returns 275 (µA)
